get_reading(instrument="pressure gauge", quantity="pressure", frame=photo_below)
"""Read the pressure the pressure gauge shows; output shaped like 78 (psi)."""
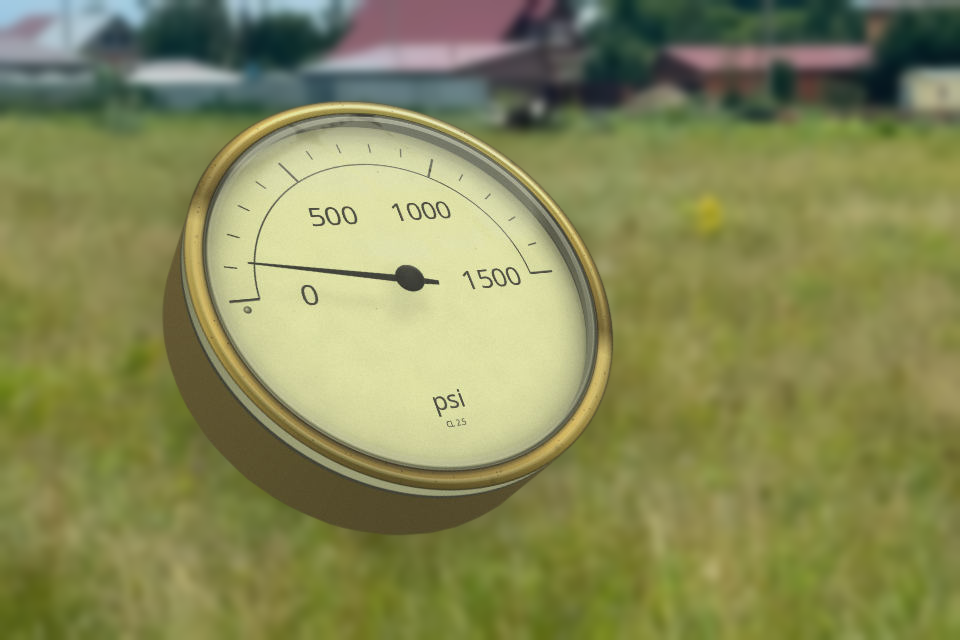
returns 100 (psi)
